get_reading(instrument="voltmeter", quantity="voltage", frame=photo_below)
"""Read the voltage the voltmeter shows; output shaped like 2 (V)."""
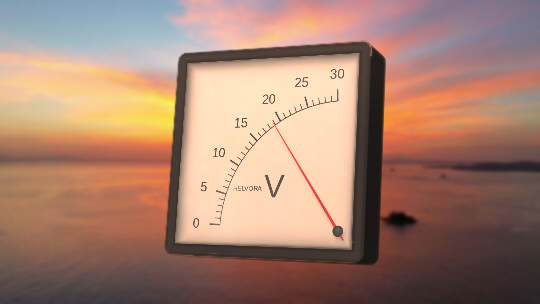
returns 19 (V)
